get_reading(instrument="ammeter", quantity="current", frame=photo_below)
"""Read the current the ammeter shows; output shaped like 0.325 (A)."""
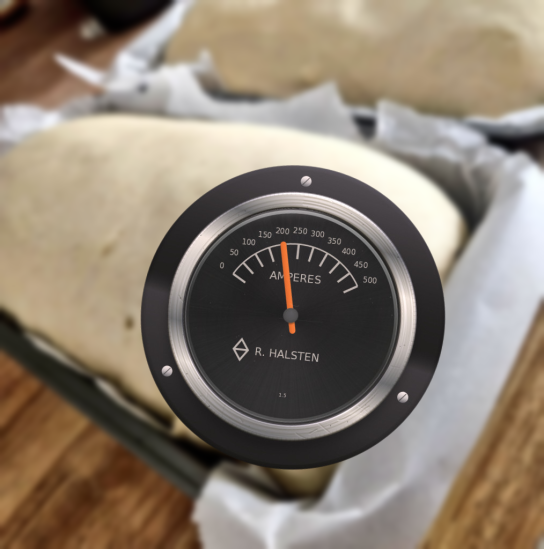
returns 200 (A)
